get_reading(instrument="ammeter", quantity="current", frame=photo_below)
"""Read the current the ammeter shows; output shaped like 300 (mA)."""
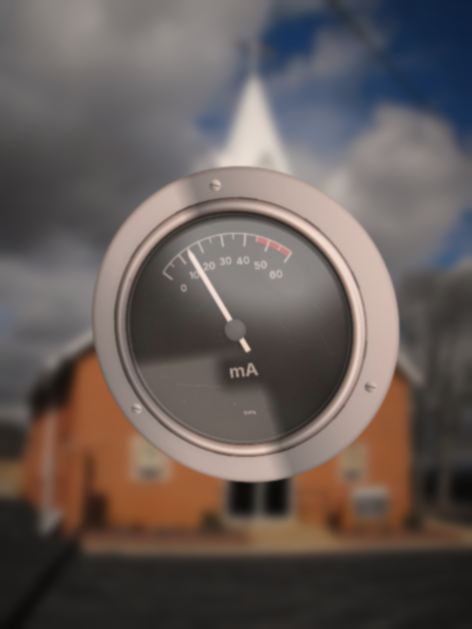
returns 15 (mA)
